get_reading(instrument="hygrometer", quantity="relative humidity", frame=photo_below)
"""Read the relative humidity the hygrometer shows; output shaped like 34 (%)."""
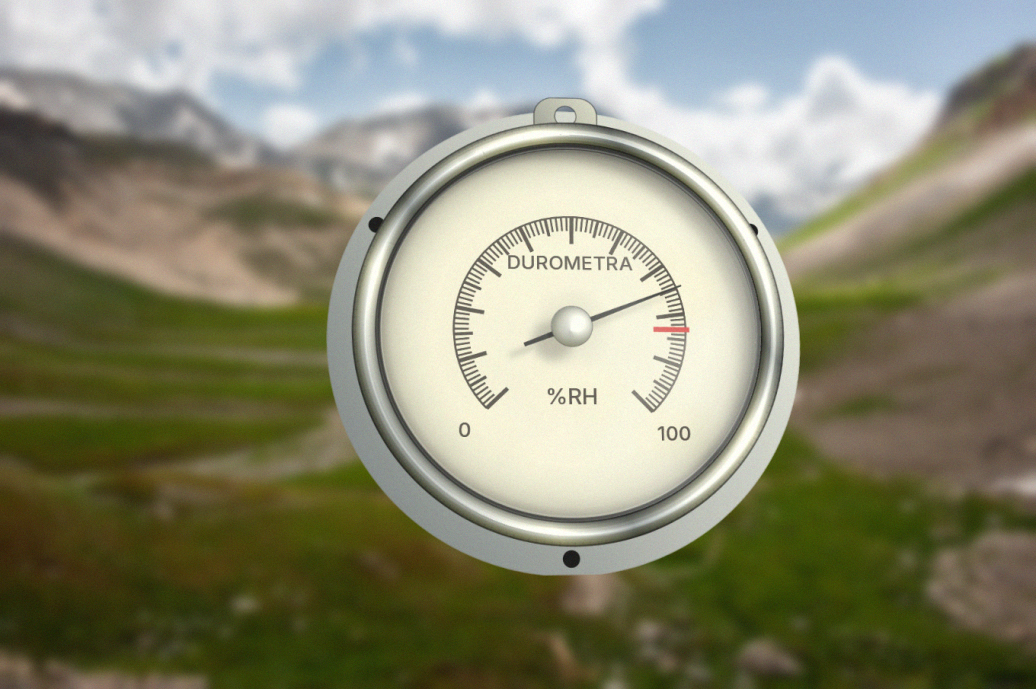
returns 75 (%)
